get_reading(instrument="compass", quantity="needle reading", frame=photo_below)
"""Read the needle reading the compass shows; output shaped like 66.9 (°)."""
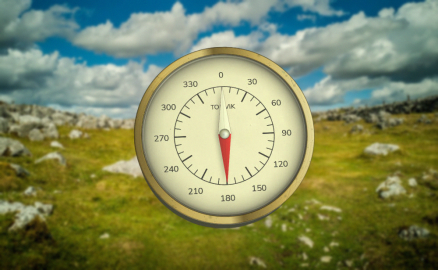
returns 180 (°)
